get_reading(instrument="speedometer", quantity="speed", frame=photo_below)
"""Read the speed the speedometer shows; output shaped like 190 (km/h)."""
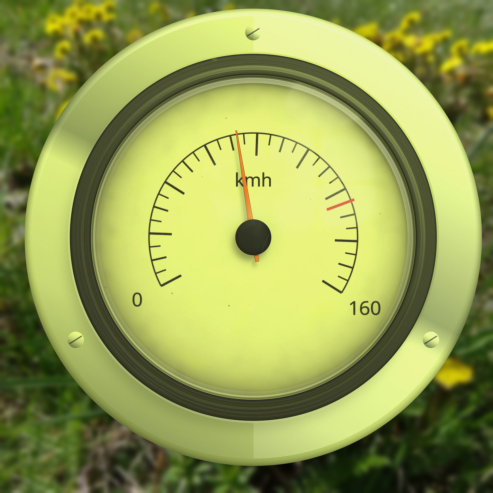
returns 72.5 (km/h)
